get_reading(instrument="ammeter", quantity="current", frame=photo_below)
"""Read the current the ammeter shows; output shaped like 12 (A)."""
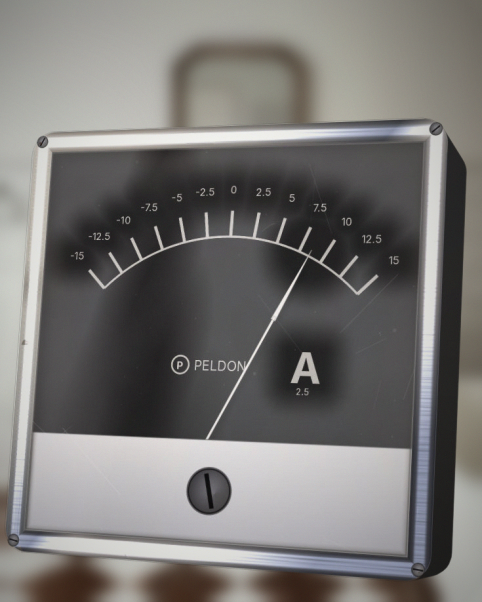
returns 8.75 (A)
